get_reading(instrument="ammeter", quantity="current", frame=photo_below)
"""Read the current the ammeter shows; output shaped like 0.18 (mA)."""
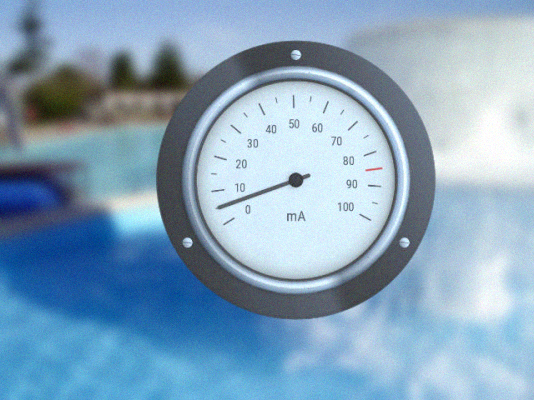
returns 5 (mA)
